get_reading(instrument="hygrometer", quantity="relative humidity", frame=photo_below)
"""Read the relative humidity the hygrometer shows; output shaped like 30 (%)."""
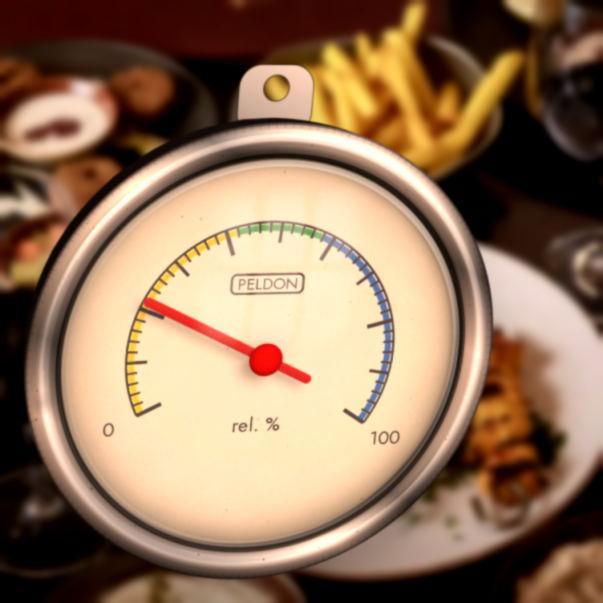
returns 22 (%)
